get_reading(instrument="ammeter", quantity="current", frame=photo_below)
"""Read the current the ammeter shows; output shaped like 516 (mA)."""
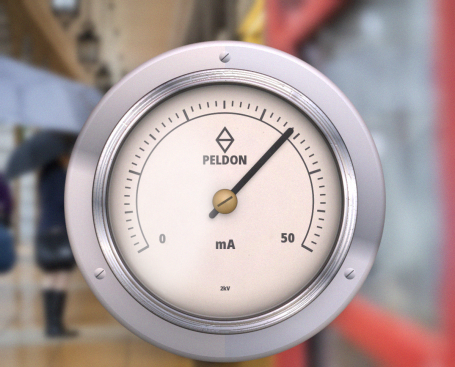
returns 34 (mA)
